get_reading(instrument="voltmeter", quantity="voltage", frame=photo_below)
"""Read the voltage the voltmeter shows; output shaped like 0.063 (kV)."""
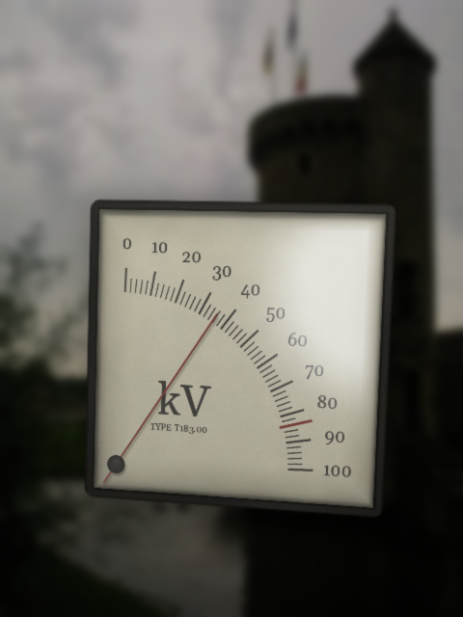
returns 36 (kV)
